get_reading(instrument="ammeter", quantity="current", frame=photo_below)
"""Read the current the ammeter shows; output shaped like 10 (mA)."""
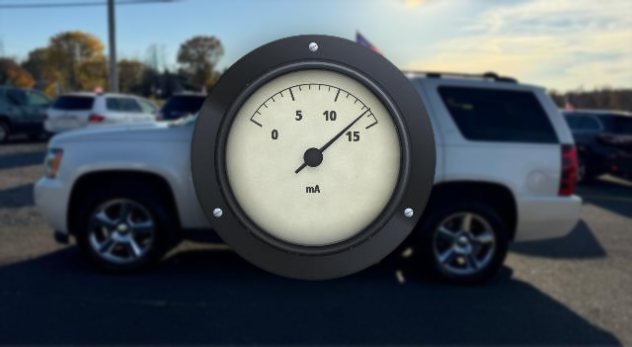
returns 13.5 (mA)
